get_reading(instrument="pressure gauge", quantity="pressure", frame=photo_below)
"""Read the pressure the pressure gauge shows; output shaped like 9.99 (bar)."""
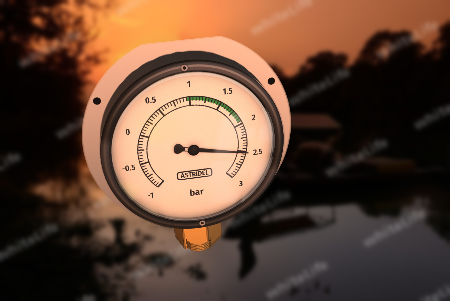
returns 2.5 (bar)
